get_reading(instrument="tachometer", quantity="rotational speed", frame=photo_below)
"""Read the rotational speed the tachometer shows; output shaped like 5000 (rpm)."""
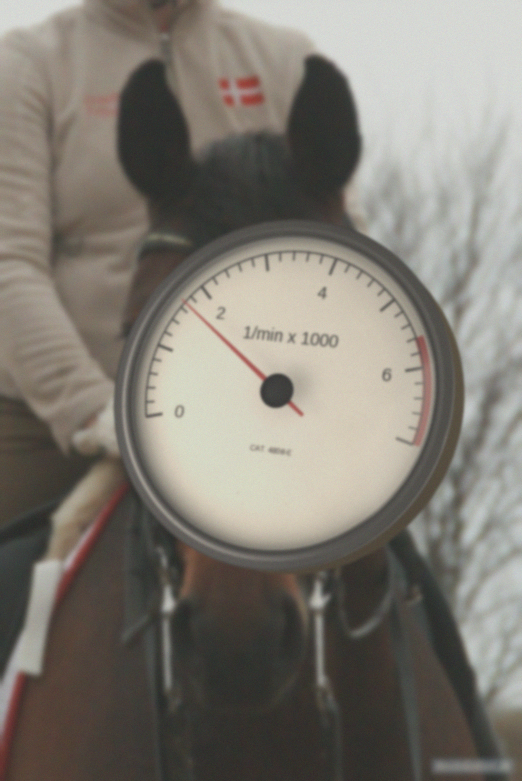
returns 1700 (rpm)
